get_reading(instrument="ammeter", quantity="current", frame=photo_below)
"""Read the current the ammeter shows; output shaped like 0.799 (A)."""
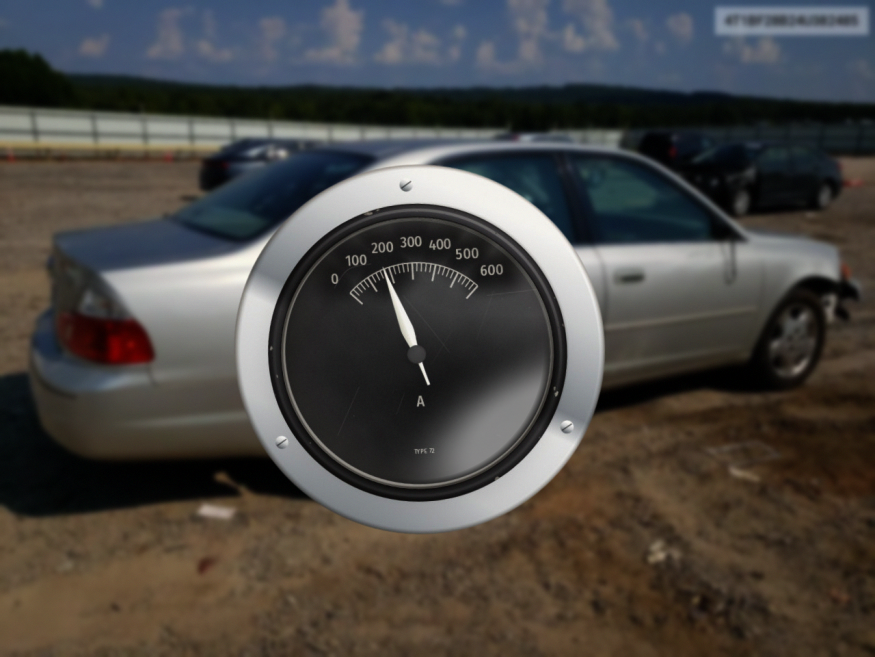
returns 180 (A)
